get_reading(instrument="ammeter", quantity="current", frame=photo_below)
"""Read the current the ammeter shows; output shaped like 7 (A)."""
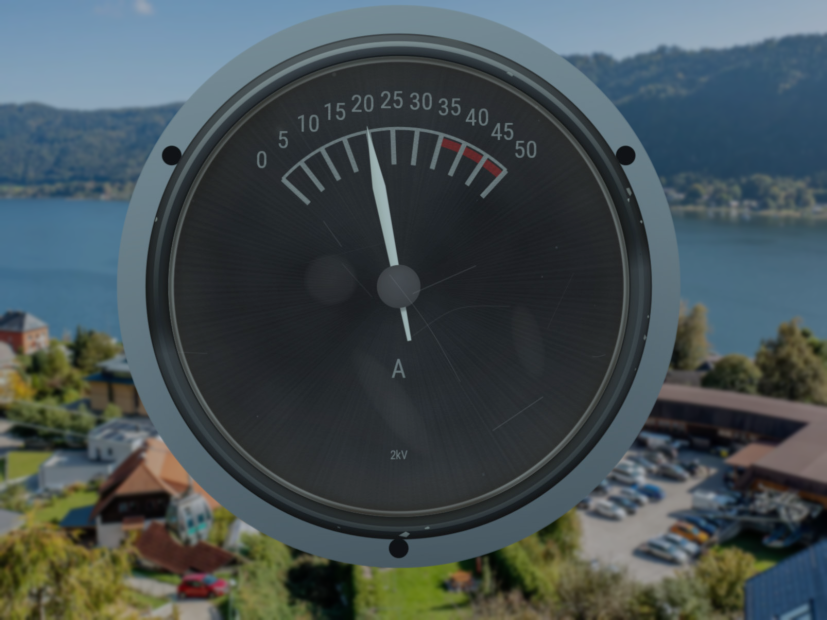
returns 20 (A)
